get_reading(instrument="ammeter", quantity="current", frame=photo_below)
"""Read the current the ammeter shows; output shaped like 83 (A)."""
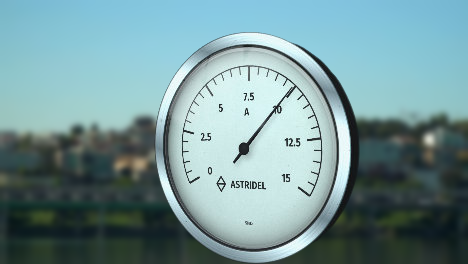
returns 10 (A)
